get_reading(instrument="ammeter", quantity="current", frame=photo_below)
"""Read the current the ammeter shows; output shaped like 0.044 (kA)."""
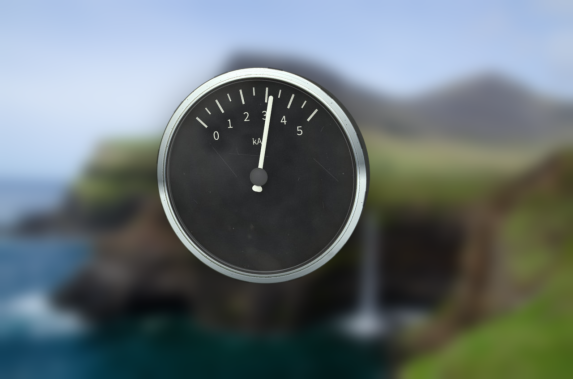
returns 3.25 (kA)
